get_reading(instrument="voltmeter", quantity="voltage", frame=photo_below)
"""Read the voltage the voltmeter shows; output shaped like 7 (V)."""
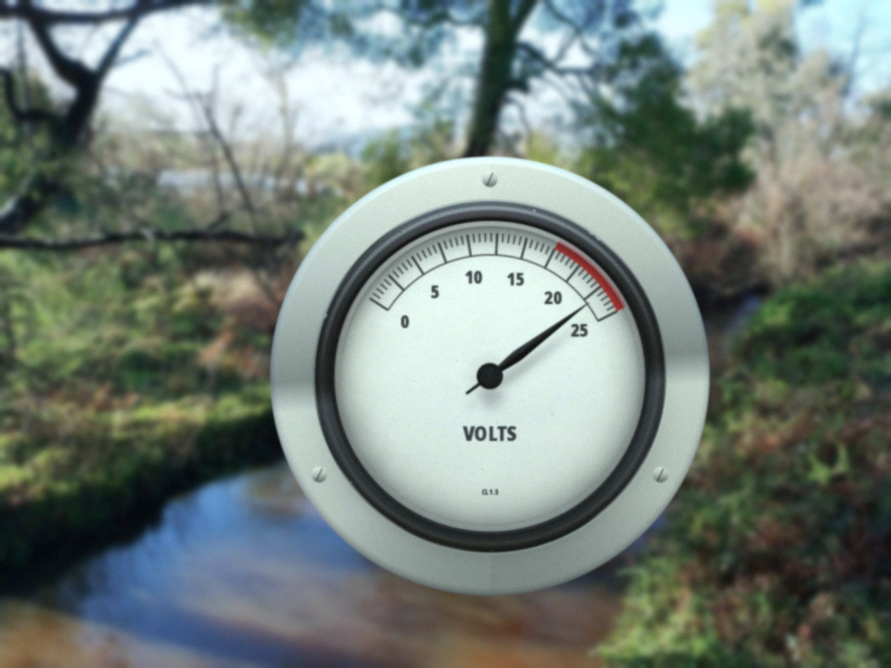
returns 23 (V)
